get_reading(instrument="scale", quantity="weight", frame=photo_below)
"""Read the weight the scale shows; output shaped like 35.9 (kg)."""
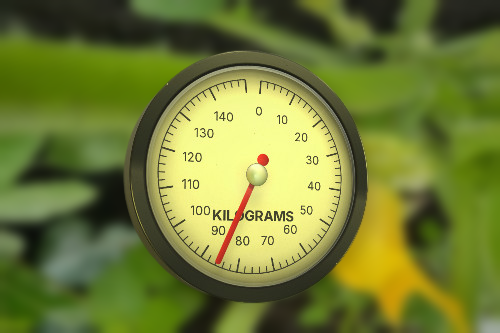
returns 86 (kg)
